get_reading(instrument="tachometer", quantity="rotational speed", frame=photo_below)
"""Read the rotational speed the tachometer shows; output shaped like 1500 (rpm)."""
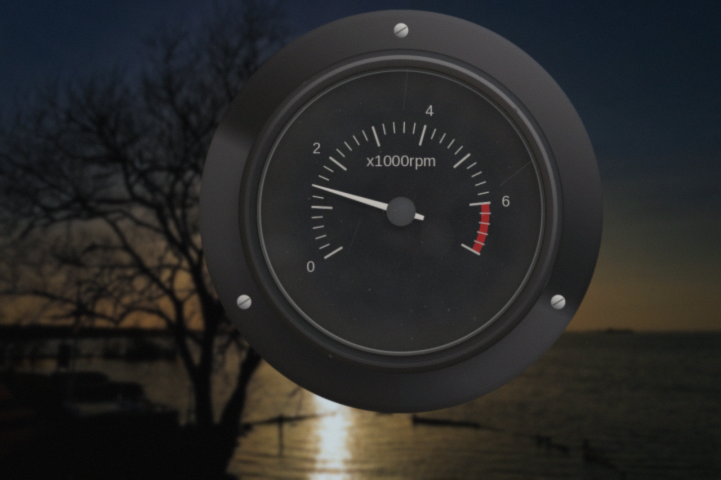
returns 1400 (rpm)
